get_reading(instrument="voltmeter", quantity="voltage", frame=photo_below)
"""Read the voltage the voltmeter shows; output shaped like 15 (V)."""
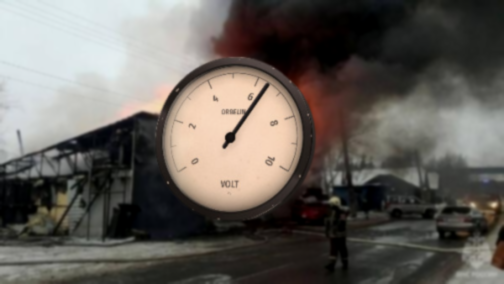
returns 6.5 (V)
